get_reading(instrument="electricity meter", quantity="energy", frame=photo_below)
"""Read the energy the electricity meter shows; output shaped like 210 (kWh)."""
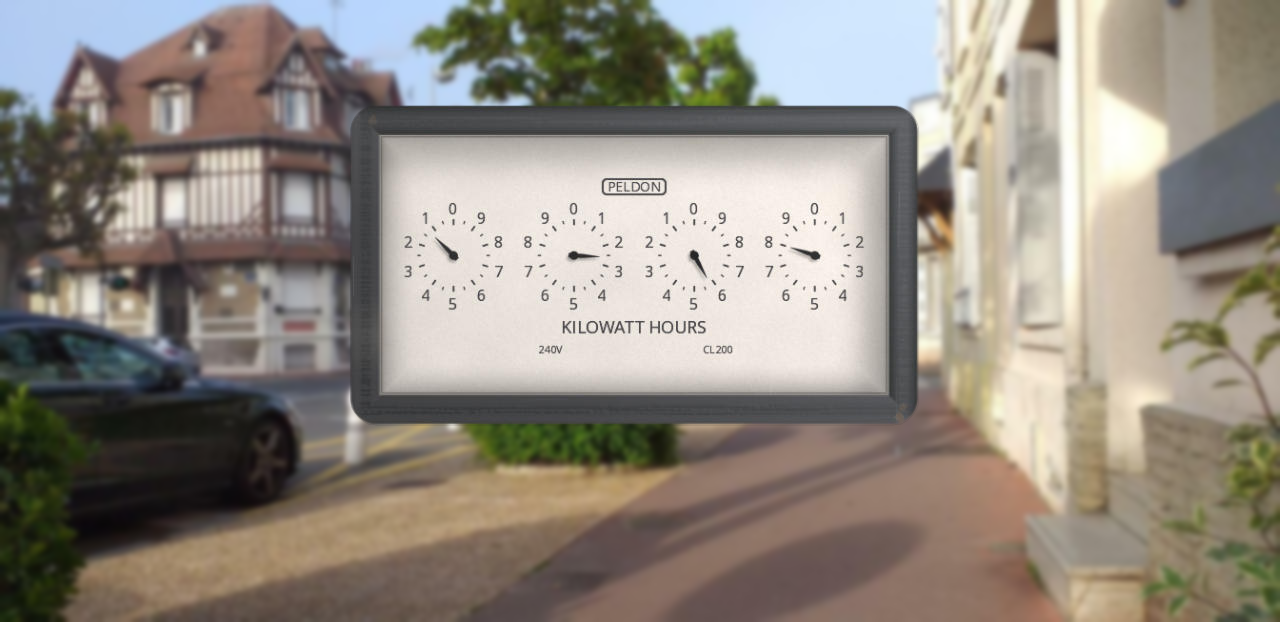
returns 1258 (kWh)
